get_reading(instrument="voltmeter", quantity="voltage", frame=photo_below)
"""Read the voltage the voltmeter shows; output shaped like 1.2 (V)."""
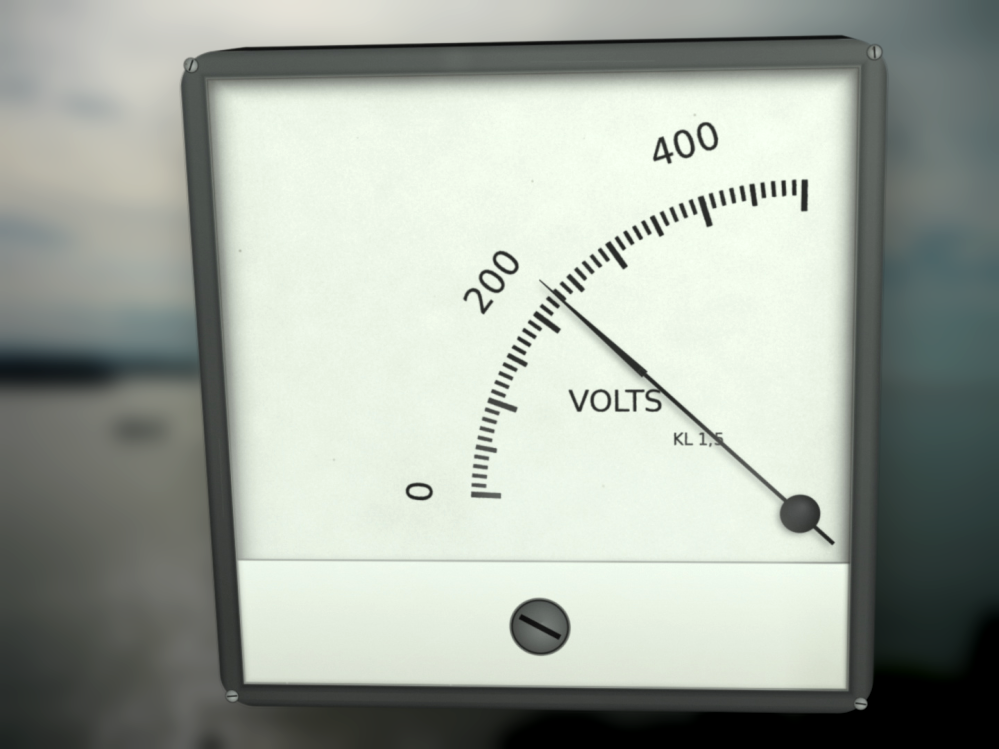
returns 230 (V)
